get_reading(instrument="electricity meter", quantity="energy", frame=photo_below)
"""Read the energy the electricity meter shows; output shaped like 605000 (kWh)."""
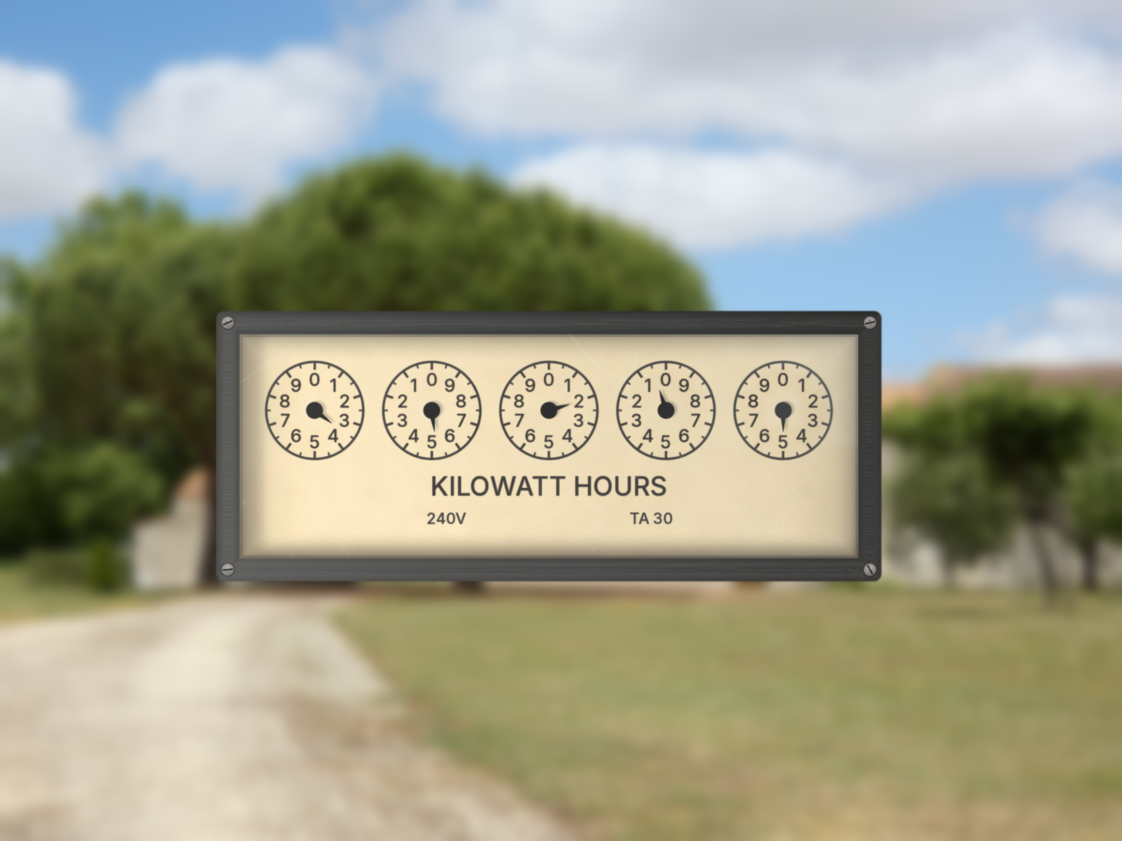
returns 35205 (kWh)
